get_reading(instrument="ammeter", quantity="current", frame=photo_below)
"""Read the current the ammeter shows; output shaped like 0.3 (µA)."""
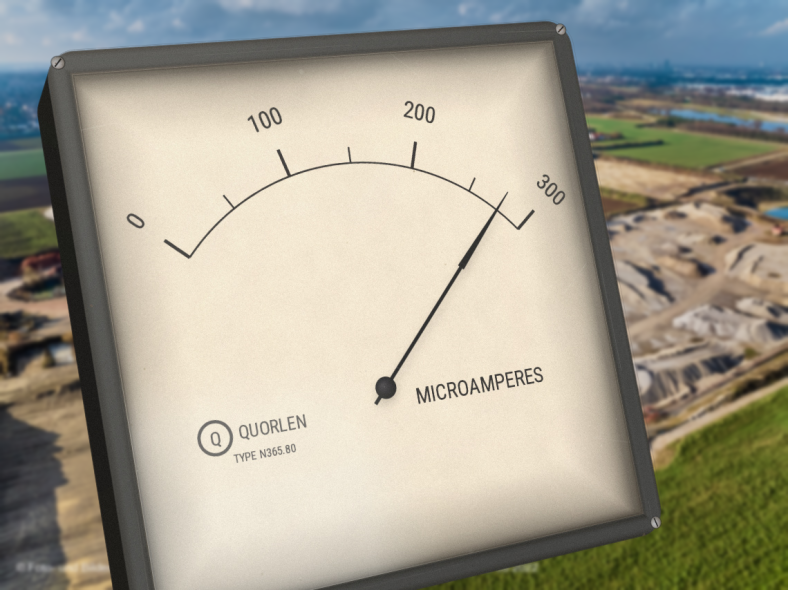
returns 275 (µA)
